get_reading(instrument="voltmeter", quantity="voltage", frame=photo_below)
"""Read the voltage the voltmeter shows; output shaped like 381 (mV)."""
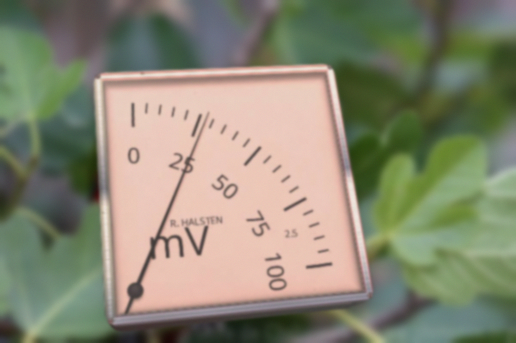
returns 27.5 (mV)
